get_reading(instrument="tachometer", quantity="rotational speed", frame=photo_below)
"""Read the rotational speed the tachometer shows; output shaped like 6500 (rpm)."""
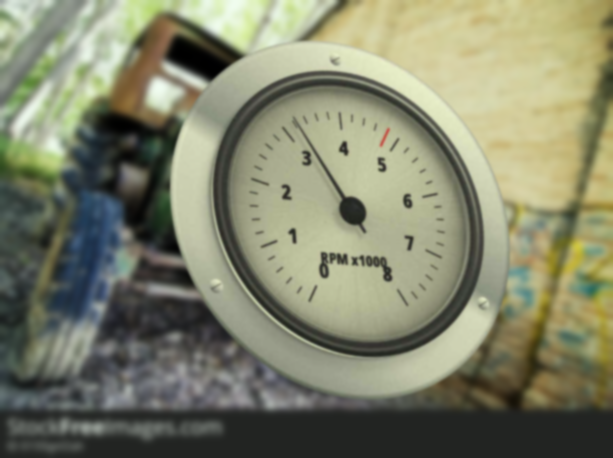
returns 3200 (rpm)
